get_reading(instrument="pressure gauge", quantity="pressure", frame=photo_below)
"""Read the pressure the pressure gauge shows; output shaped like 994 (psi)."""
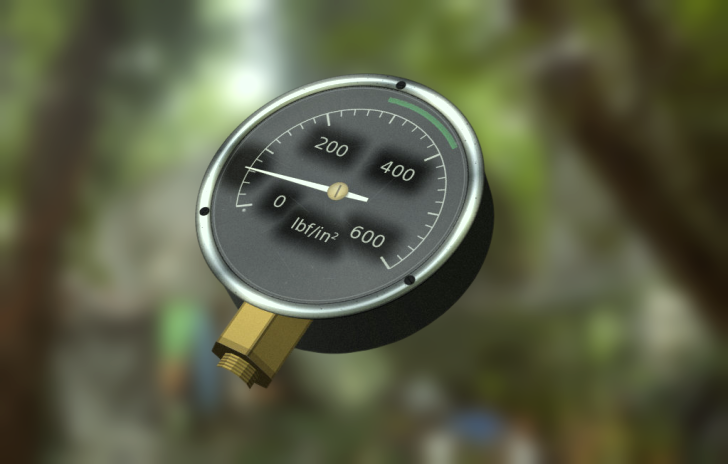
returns 60 (psi)
